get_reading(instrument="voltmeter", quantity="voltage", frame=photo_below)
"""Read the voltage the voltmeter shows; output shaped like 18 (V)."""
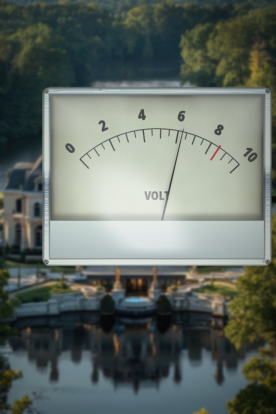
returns 6.25 (V)
